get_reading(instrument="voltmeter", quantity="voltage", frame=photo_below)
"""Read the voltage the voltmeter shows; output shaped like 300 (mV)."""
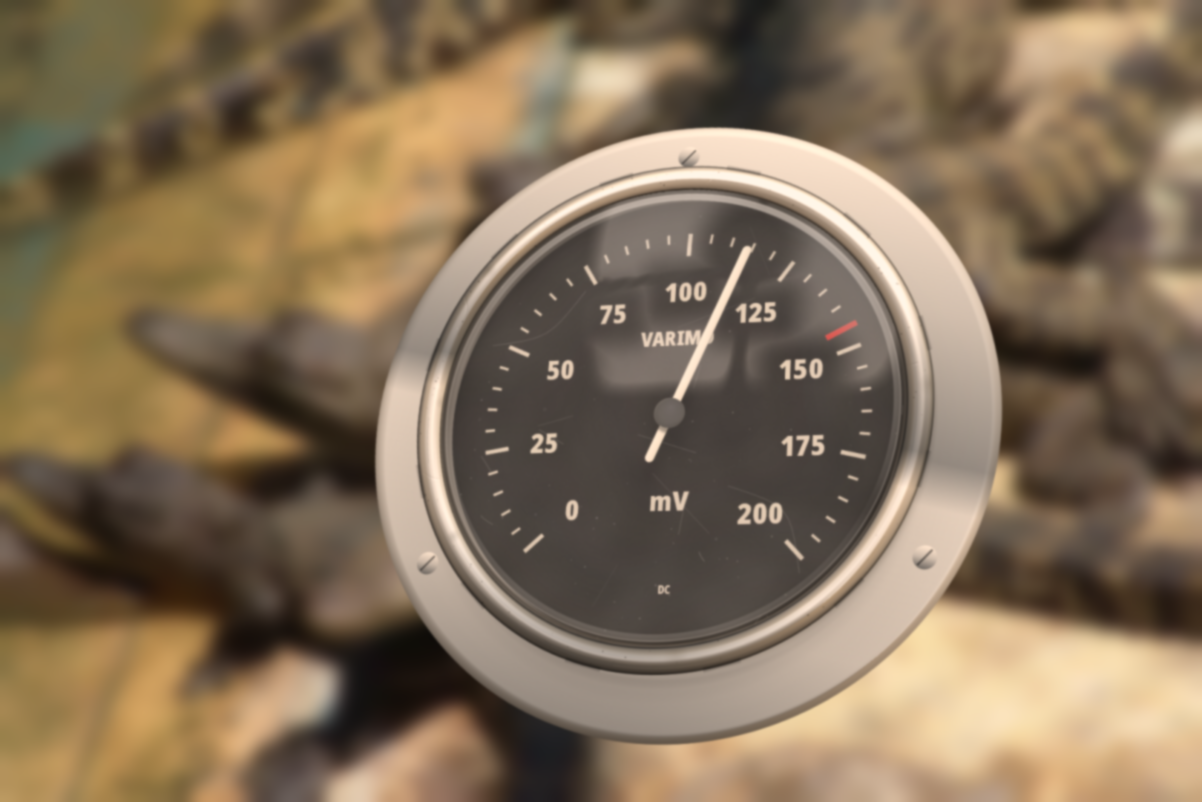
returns 115 (mV)
